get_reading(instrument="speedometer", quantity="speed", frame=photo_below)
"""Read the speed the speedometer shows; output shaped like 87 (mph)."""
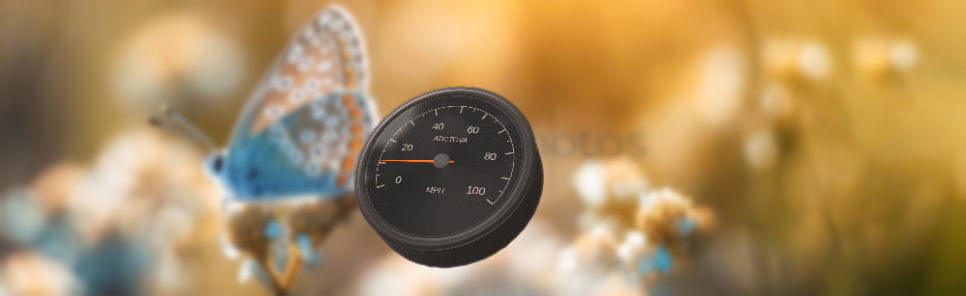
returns 10 (mph)
